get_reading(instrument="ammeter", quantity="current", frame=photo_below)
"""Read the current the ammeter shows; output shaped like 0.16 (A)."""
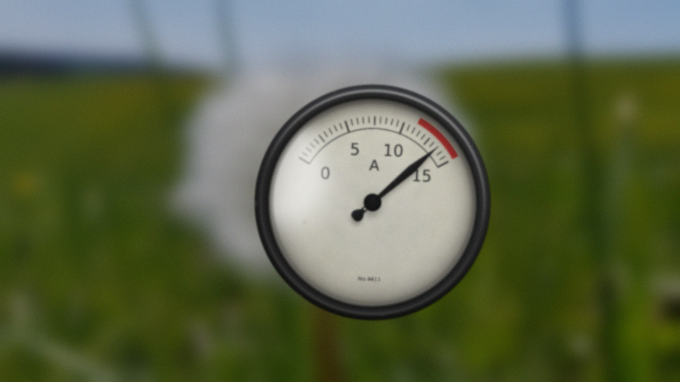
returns 13.5 (A)
